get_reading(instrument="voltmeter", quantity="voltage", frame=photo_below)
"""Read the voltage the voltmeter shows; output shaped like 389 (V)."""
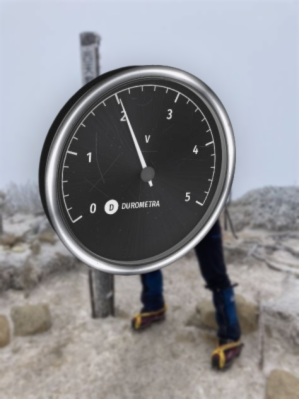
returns 2 (V)
